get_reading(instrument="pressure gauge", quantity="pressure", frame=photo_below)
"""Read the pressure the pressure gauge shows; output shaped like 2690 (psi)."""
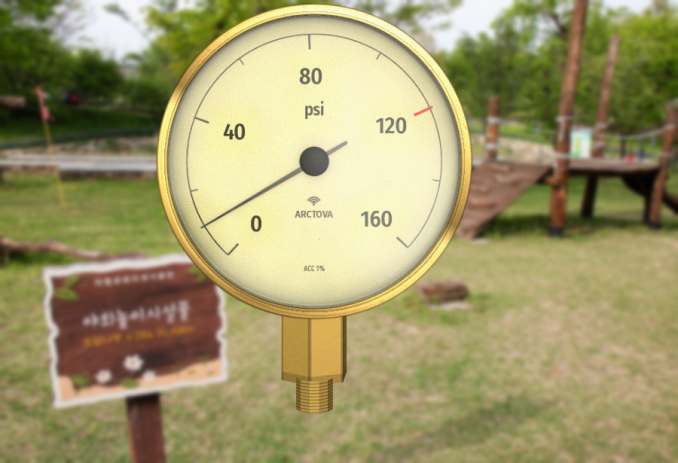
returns 10 (psi)
